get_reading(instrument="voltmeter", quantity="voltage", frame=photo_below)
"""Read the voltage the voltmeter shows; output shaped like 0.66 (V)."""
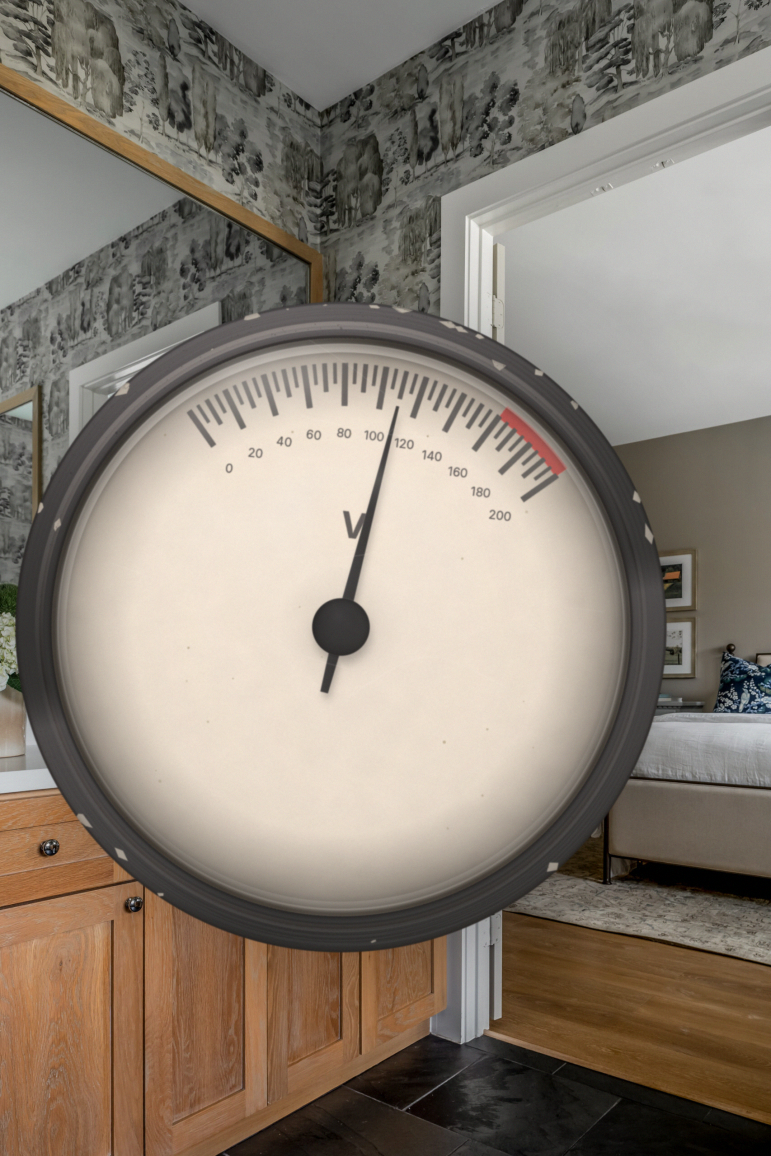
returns 110 (V)
